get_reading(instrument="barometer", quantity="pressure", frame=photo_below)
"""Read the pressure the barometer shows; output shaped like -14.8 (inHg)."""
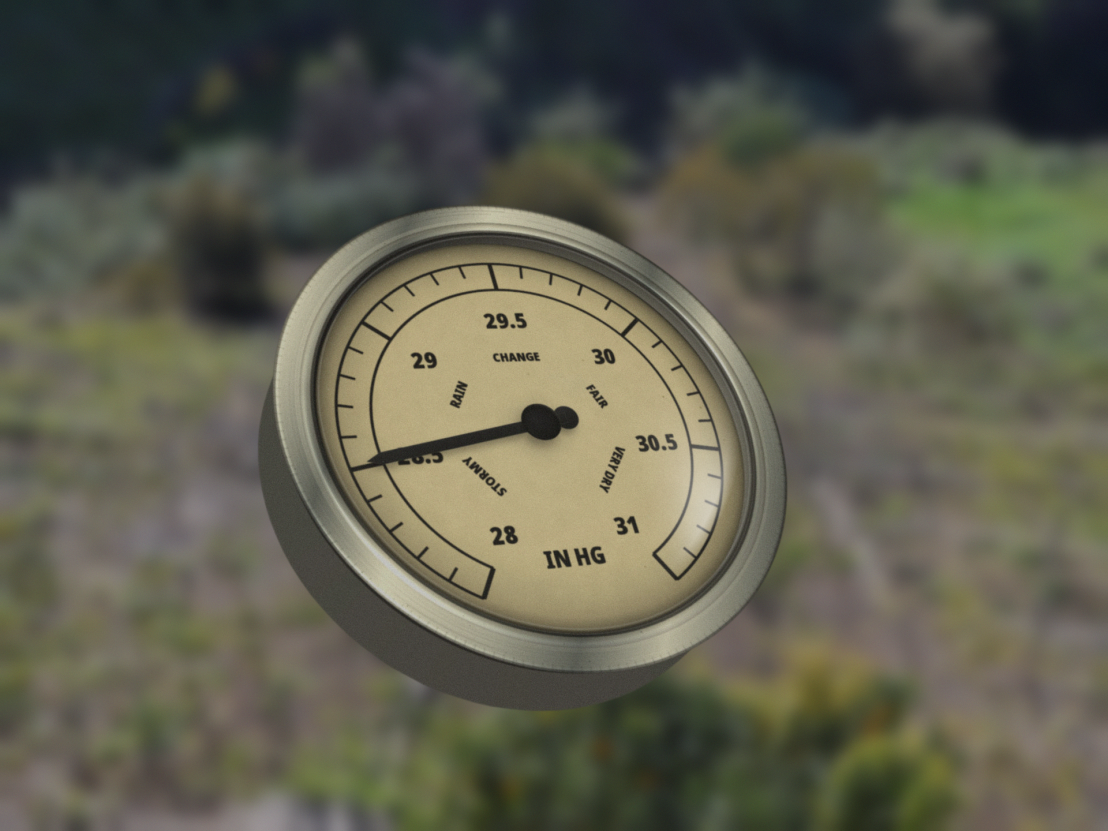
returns 28.5 (inHg)
